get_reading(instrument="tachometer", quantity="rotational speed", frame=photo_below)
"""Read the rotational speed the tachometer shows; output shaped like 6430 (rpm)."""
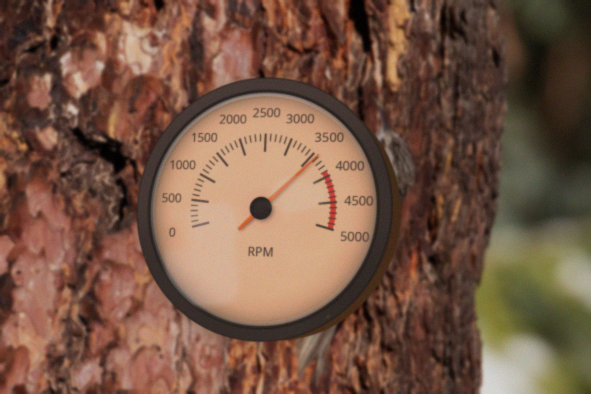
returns 3600 (rpm)
